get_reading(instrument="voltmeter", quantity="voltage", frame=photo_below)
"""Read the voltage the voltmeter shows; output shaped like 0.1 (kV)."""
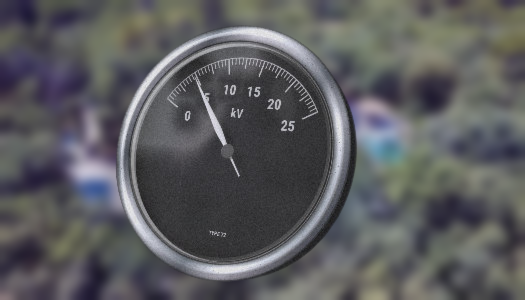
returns 5 (kV)
